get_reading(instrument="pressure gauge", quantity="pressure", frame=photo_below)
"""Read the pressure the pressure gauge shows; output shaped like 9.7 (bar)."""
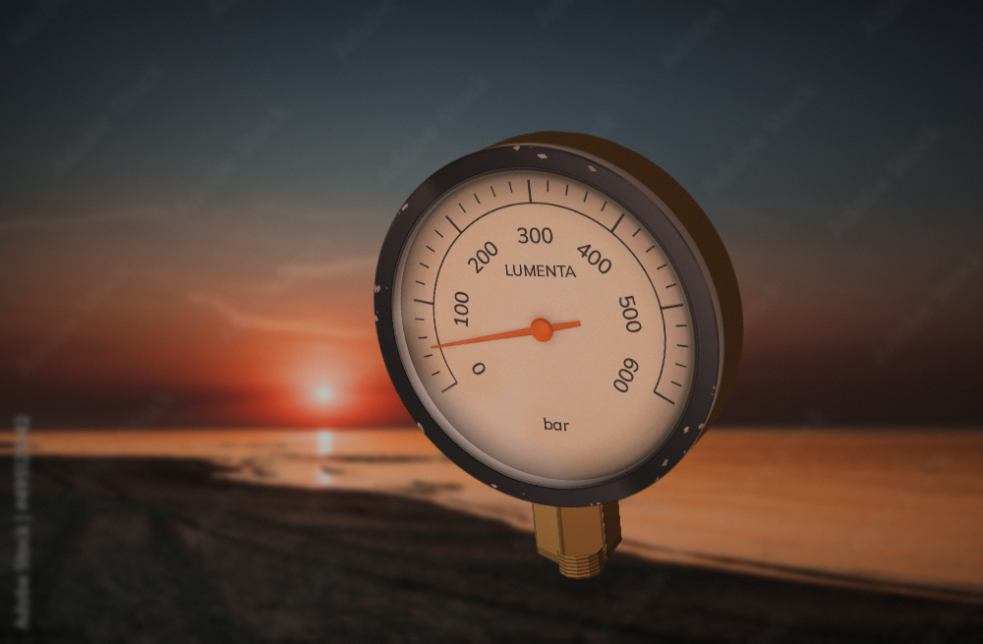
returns 50 (bar)
